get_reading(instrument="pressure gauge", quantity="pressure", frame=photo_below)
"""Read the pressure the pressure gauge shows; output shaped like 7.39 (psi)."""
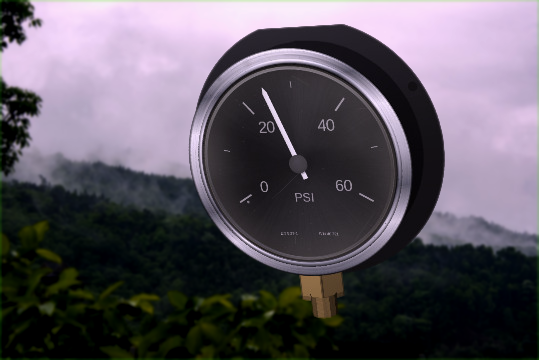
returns 25 (psi)
